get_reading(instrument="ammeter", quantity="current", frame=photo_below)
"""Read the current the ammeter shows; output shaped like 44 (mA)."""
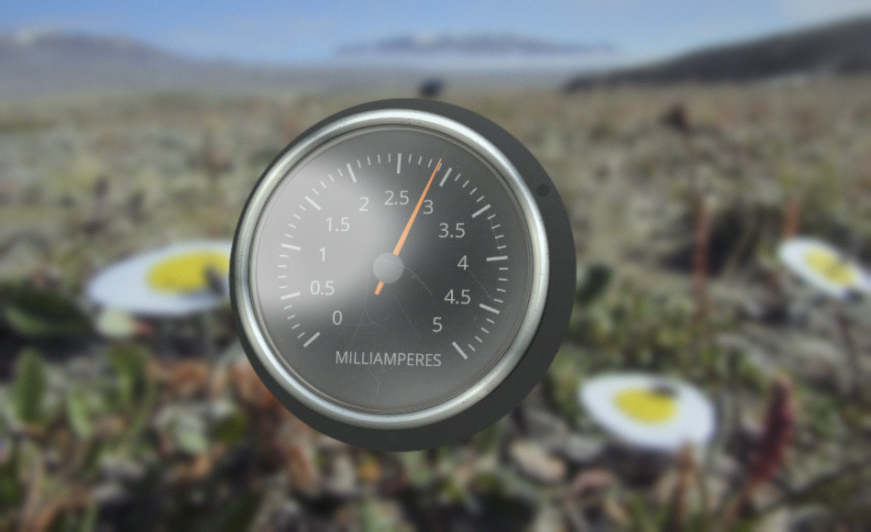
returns 2.9 (mA)
